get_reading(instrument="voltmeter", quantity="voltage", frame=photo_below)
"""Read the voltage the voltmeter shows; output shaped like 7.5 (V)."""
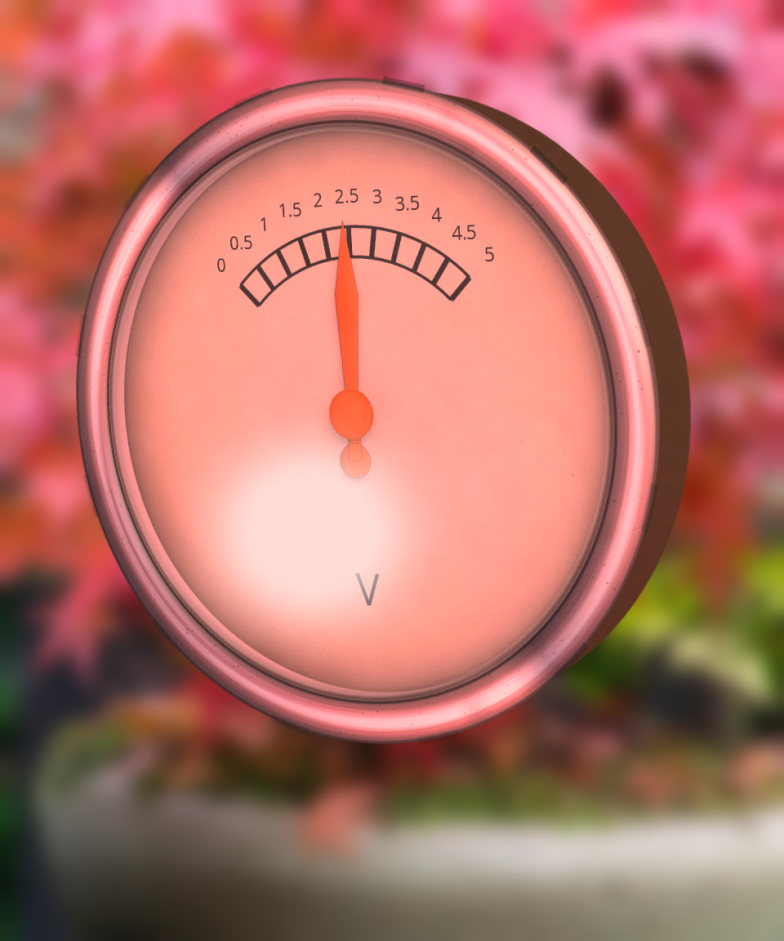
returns 2.5 (V)
